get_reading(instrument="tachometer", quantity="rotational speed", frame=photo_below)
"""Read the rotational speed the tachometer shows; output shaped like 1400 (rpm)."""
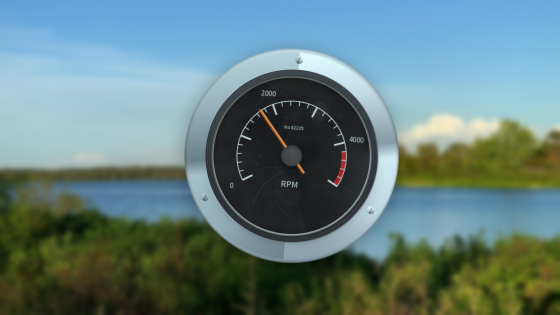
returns 1700 (rpm)
